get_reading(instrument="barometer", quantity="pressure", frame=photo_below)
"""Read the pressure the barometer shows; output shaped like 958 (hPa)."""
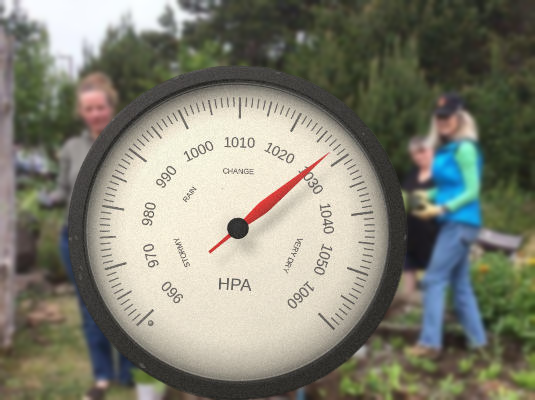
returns 1028 (hPa)
